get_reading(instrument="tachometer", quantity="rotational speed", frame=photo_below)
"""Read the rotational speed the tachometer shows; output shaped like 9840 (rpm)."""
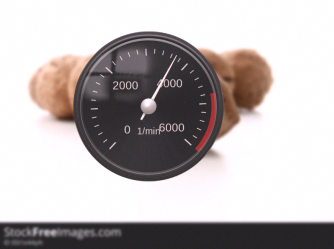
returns 3700 (rpm)
